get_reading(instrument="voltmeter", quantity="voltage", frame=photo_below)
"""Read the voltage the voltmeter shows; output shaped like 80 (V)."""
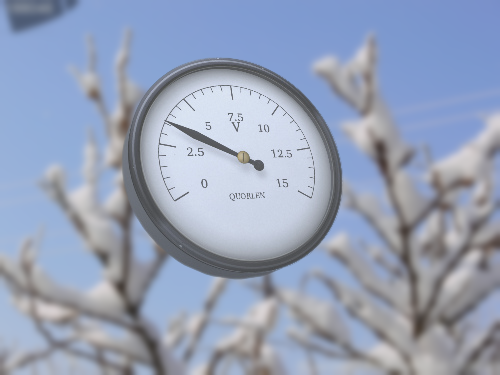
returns 3.5 (V)
